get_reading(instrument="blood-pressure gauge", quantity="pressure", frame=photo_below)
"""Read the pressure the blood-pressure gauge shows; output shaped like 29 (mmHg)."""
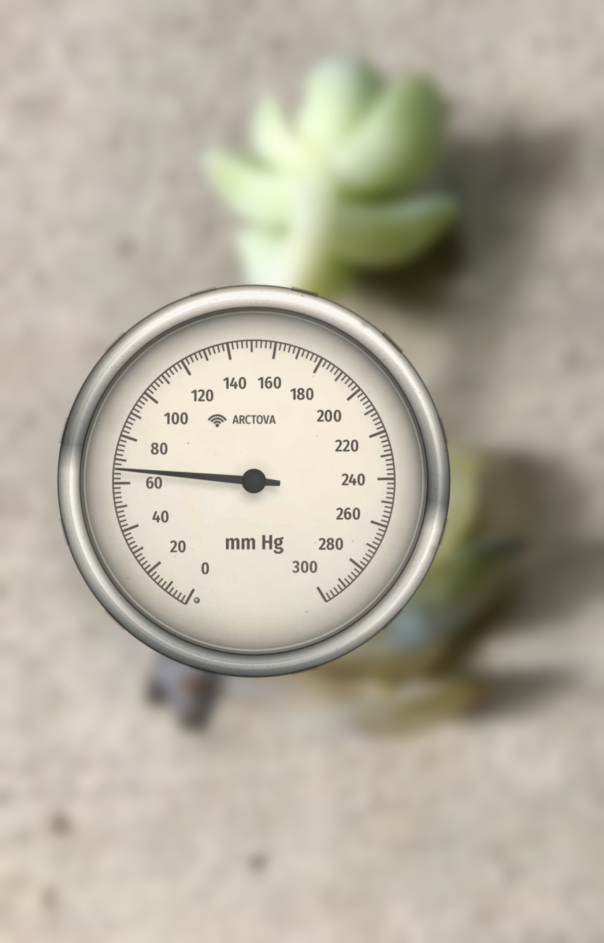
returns 66 (mmHg)
